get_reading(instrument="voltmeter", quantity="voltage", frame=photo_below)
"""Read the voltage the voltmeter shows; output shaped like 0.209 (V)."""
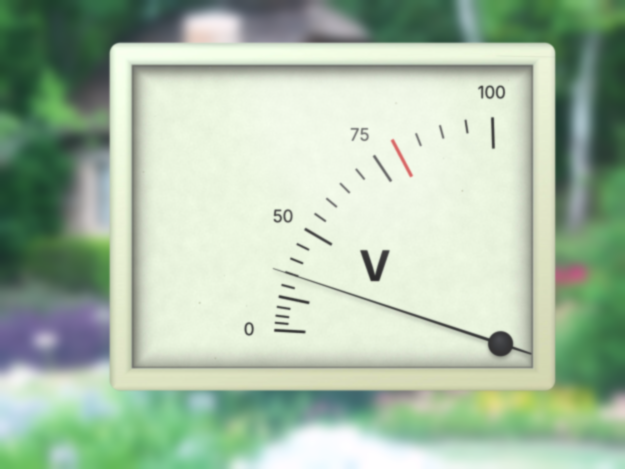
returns 35 (V)
